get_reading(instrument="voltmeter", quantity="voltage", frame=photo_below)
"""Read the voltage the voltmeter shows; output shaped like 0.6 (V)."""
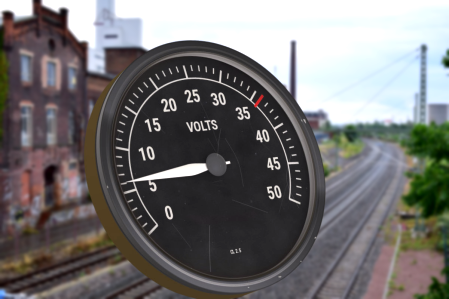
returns 6 (V)
